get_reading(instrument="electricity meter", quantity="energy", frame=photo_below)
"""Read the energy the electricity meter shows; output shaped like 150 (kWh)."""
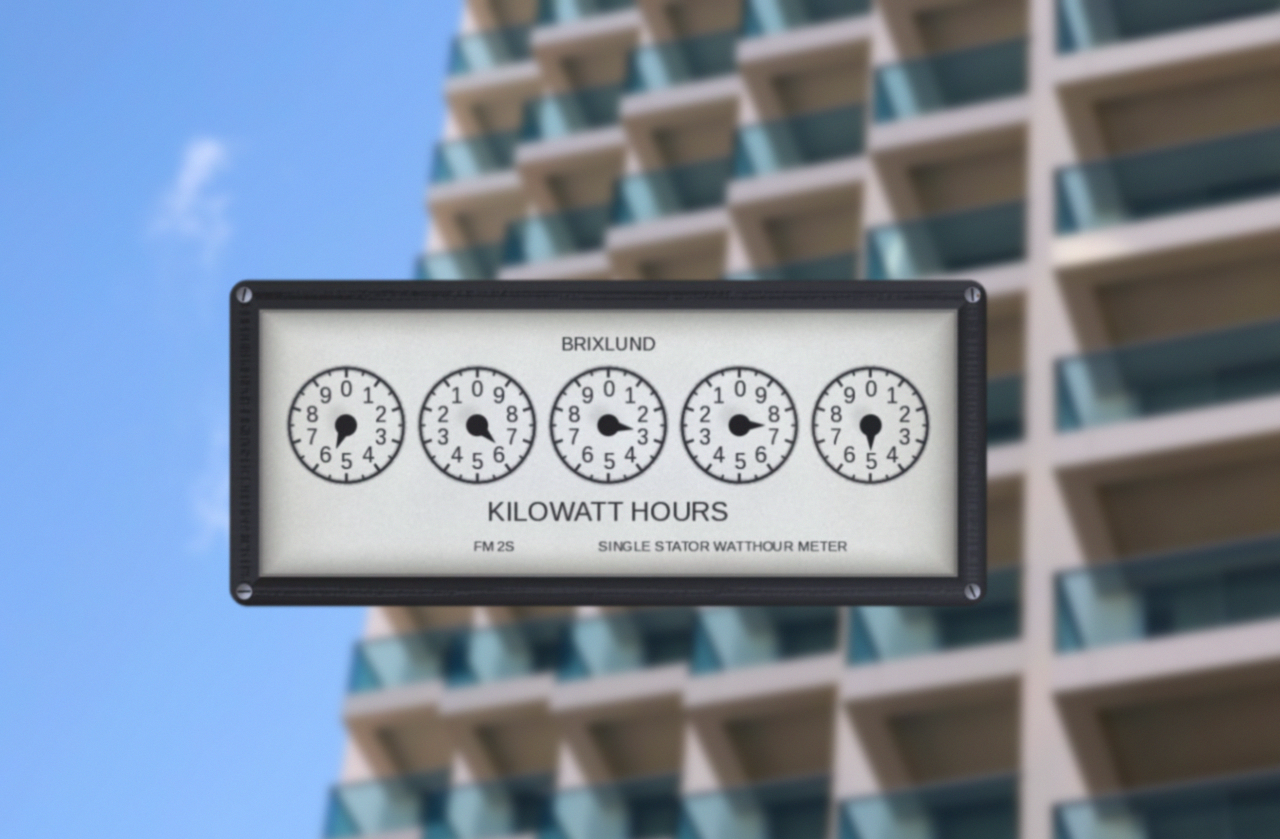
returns 56275 (kWh)
